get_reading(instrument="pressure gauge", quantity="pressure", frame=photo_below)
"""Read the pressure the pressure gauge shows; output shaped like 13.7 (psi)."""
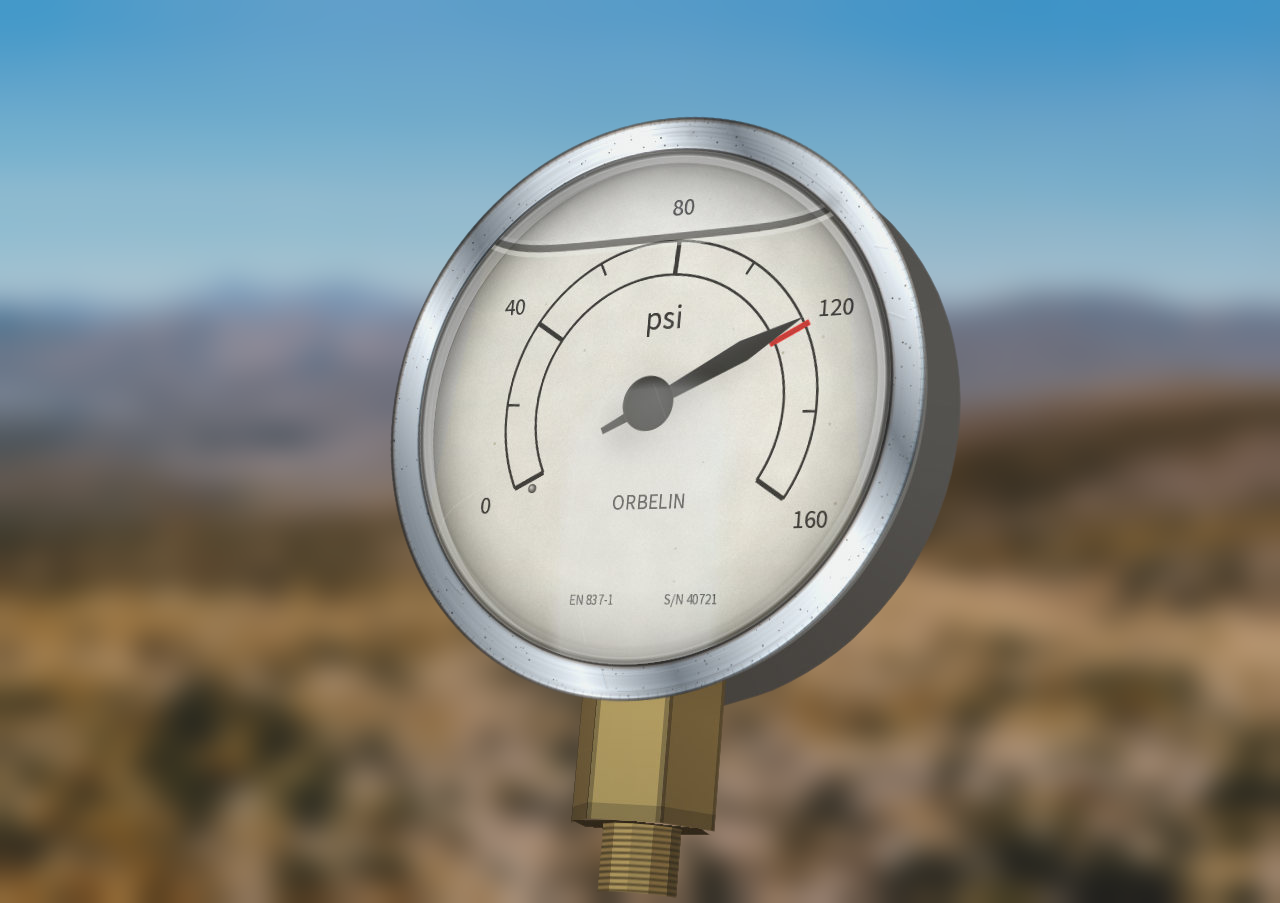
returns 120 (psi)
